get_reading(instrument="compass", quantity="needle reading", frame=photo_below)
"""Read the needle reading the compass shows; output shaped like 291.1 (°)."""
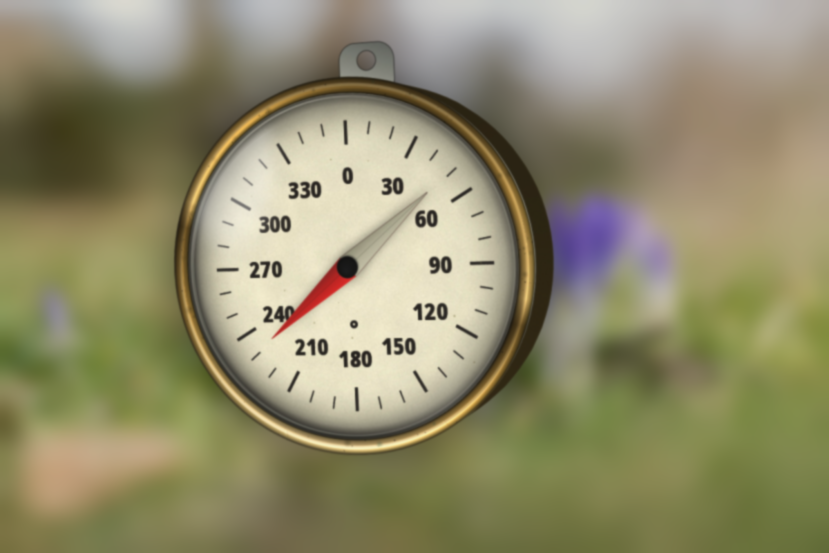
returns 230 (°)
